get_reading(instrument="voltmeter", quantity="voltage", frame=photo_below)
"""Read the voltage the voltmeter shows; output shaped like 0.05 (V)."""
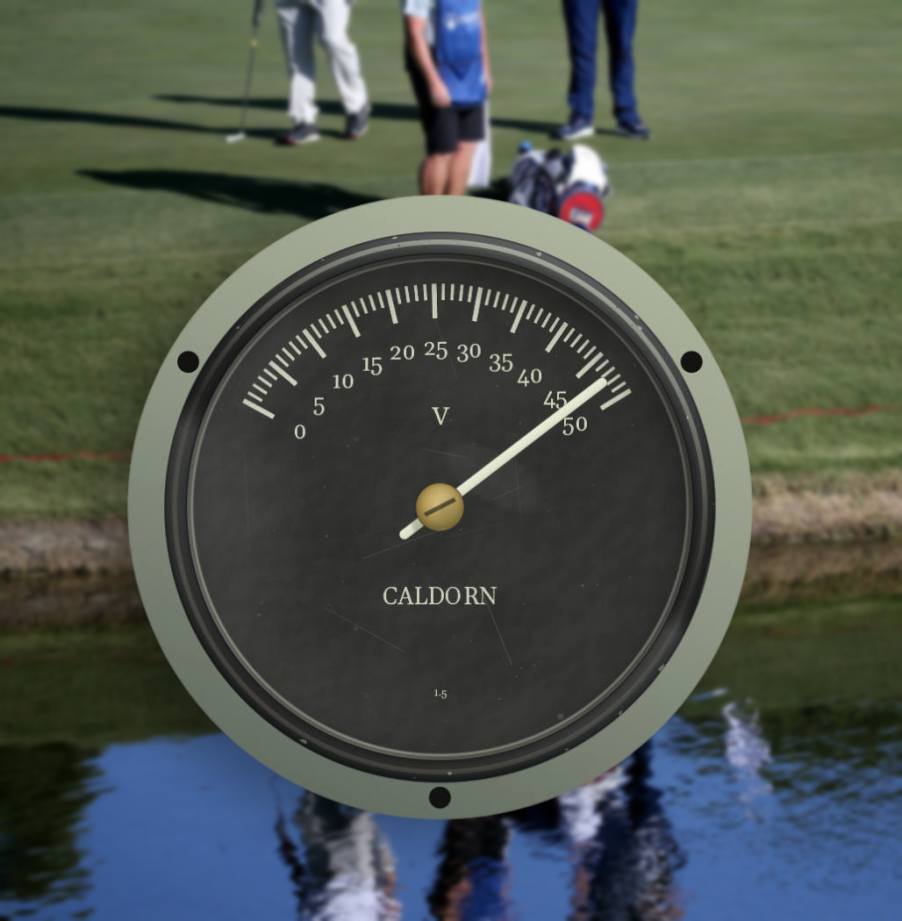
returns 47.5 (V)
